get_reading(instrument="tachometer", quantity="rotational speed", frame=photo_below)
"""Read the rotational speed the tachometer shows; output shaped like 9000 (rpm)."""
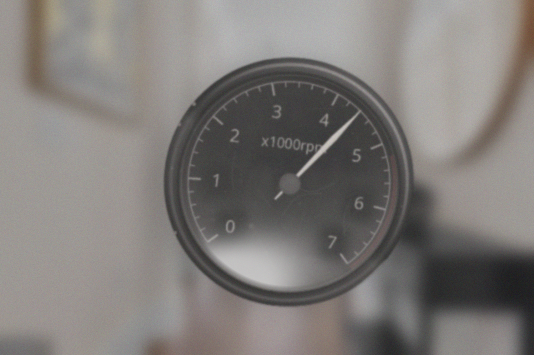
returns 4400 (rpm)
